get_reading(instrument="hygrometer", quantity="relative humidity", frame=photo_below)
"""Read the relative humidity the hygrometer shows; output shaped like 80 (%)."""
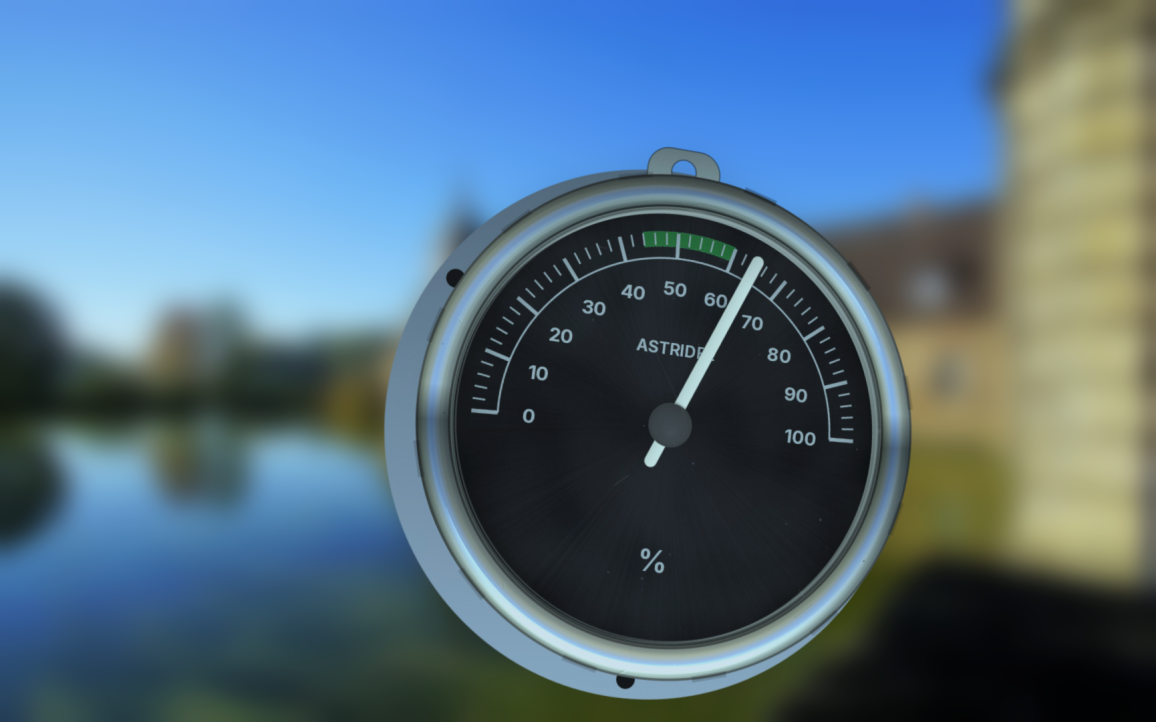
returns 64 (%)
